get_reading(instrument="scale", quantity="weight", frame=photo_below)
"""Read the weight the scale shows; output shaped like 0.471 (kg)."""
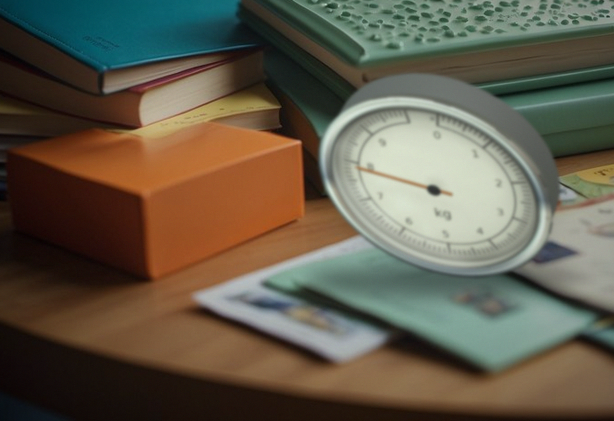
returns 8 (kg)
